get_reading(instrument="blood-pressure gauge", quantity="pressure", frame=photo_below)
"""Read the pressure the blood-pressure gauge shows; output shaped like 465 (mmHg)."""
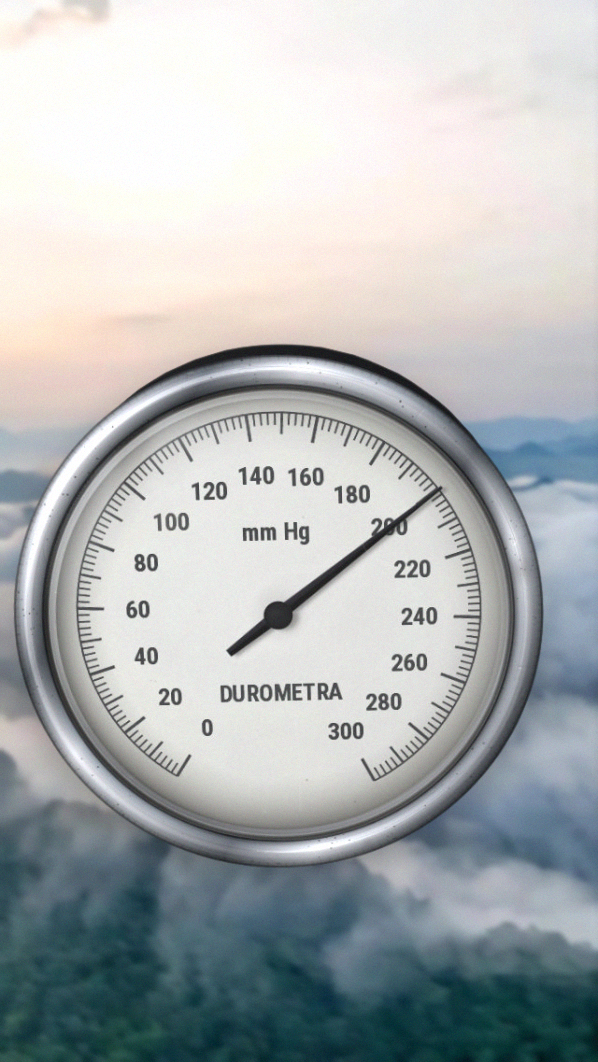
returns 200 (mmHg)
